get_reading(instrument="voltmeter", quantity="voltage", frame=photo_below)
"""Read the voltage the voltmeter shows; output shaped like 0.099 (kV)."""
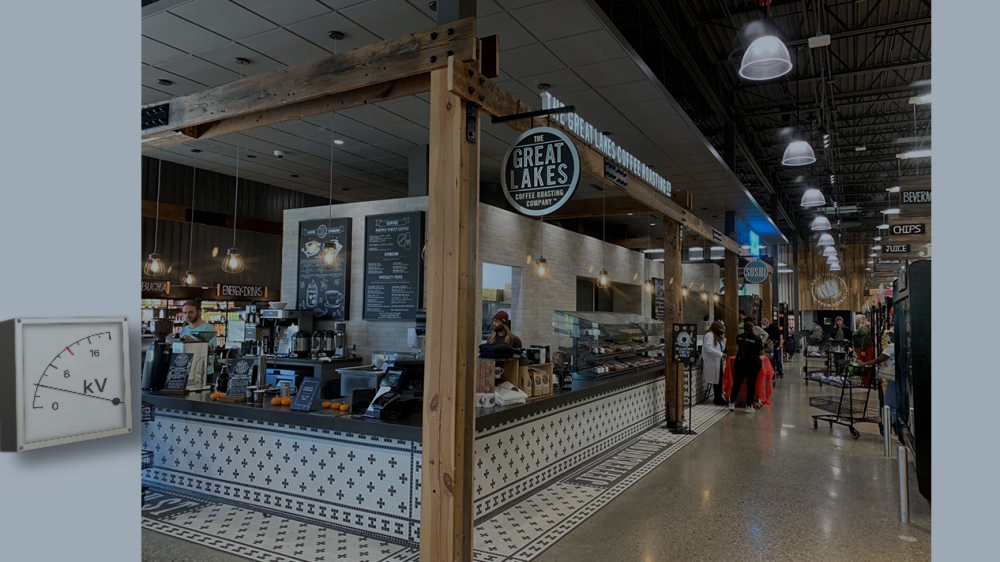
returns 4 (kV)
